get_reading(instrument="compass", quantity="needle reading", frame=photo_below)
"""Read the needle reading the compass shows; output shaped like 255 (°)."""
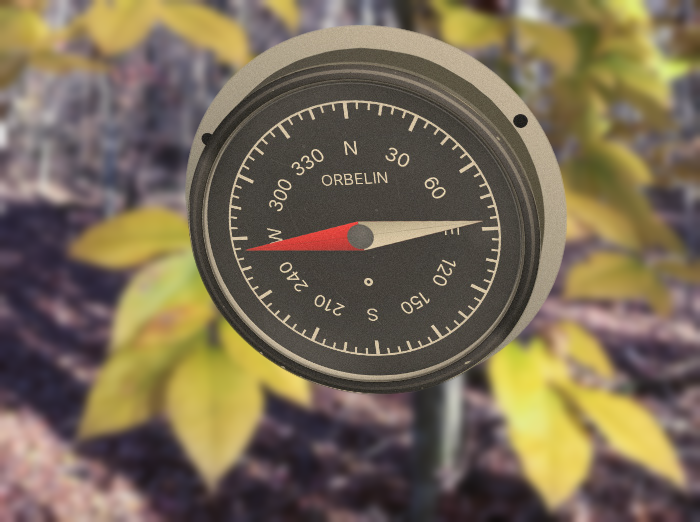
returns 265 (°)
